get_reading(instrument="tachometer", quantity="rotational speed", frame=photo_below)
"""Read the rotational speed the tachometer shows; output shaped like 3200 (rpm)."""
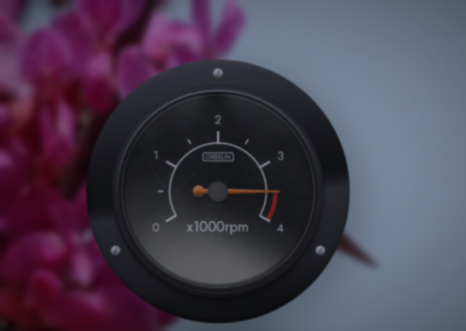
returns 3500 (rpm)
